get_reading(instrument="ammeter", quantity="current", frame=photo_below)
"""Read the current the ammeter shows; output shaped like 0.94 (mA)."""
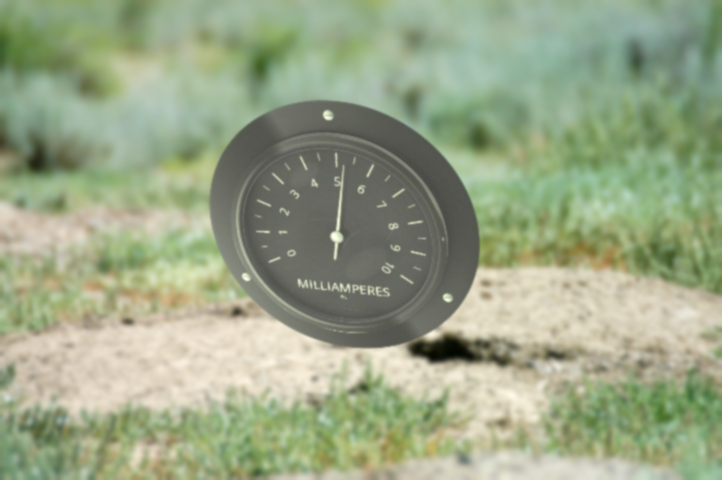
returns 5.25 (mA)
